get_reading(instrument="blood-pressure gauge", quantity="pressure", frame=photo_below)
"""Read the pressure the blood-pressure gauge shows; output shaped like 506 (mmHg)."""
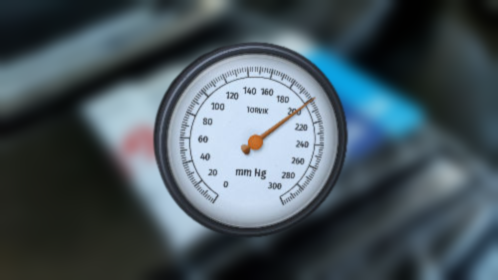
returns 200 (mmHg)
